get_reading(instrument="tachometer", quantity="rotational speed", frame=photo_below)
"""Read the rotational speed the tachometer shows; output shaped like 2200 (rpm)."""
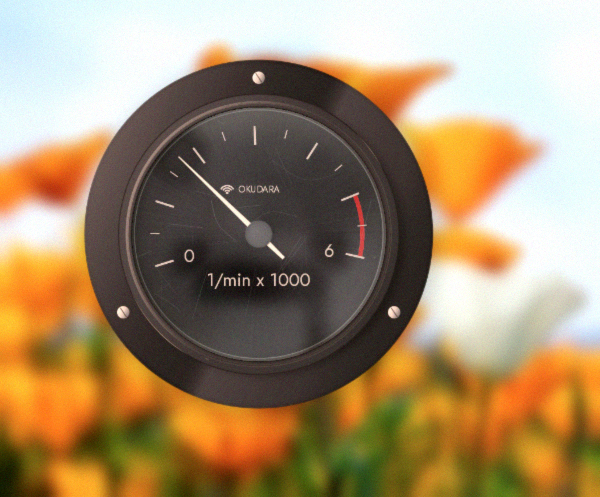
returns 1750 (rpm)
